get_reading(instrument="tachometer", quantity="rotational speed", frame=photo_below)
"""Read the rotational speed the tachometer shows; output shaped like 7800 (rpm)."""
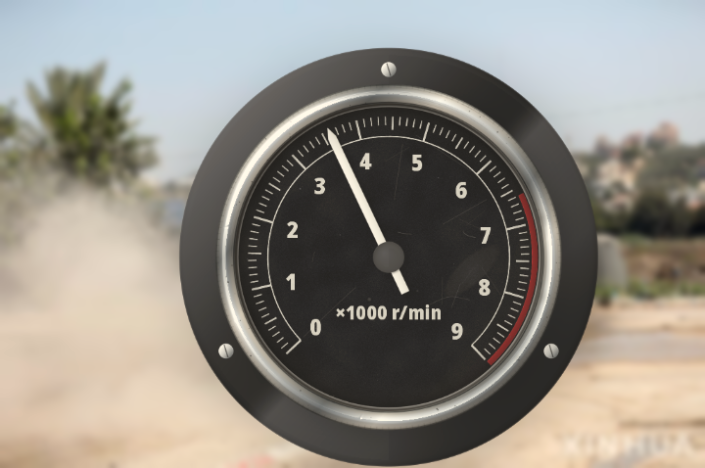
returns 3600 (rpm)
